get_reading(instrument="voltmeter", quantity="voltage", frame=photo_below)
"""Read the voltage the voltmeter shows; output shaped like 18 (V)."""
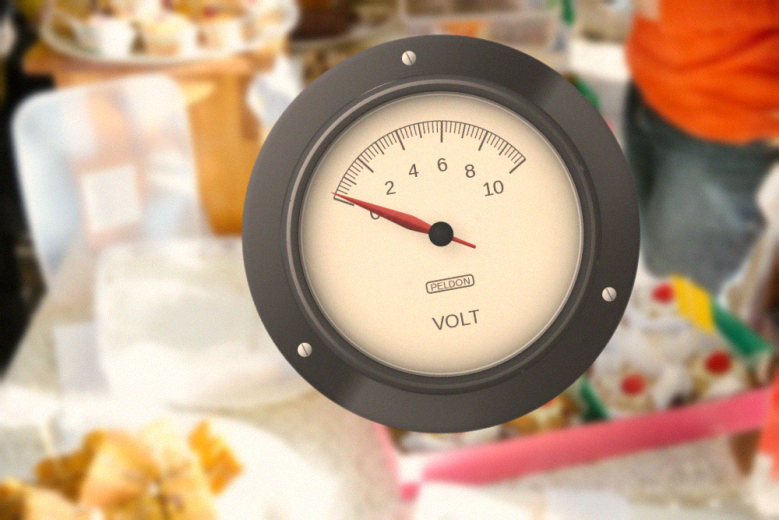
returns 0.2 (V)
